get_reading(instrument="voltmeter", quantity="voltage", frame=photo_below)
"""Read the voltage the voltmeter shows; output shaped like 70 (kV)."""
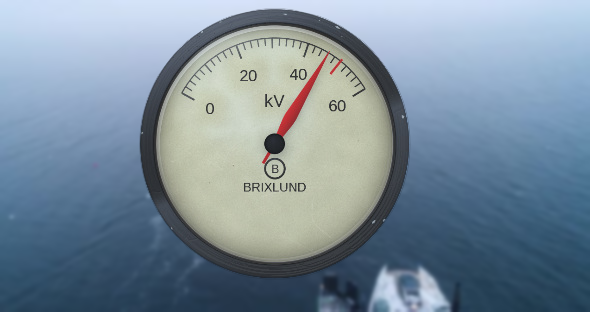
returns 46 (kV)
